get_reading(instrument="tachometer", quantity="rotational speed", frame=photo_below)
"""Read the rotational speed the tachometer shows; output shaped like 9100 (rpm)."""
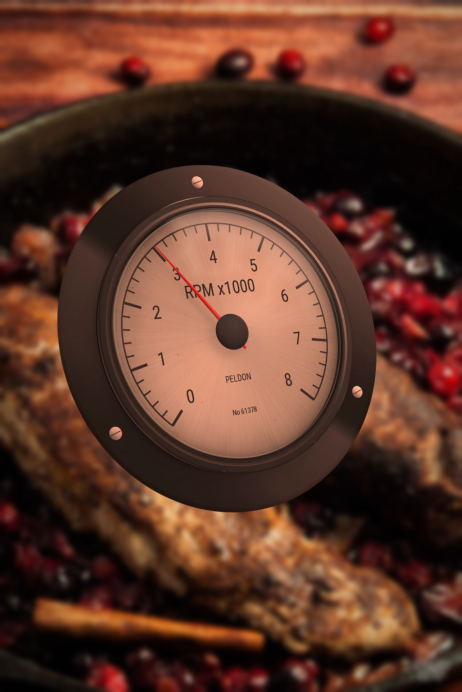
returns 3000 (rpm)
